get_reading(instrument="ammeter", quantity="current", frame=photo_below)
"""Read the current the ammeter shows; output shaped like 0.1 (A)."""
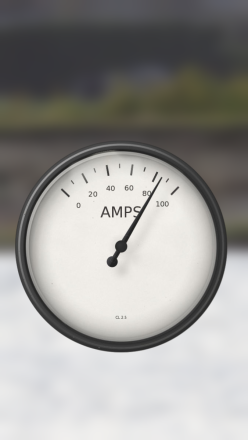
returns 85 (A)
